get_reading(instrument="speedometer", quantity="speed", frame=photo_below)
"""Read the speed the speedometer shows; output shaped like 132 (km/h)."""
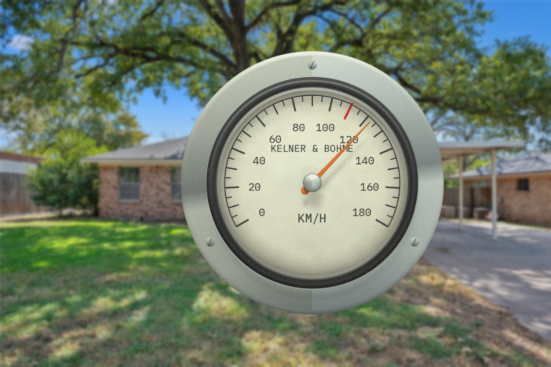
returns 122.5 (km/h)
